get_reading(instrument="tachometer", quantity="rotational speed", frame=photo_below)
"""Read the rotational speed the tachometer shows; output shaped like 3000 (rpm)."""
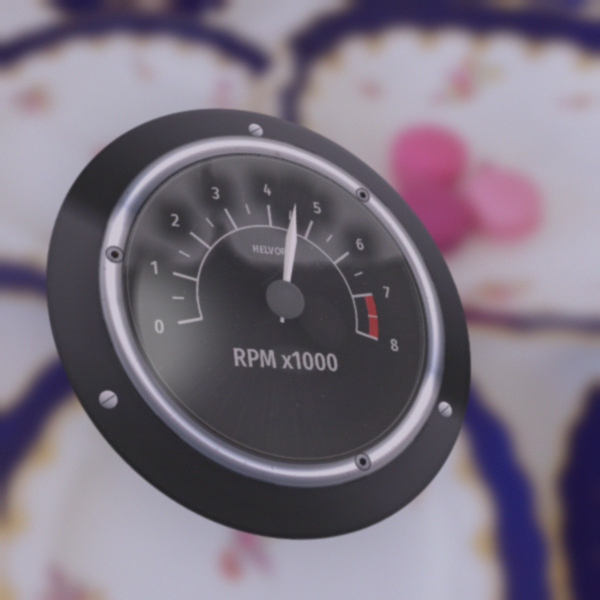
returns 4500 (rpm)
